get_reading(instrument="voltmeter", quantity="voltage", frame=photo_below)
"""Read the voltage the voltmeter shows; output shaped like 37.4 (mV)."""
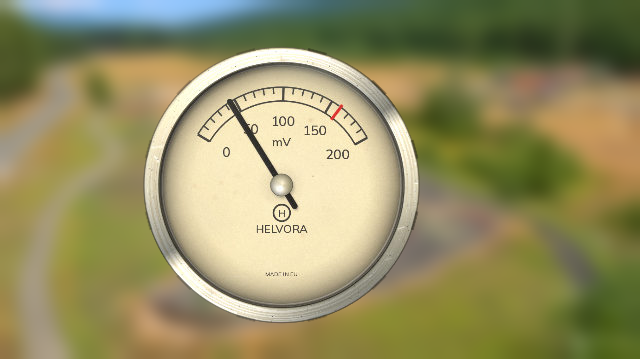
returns 45 (mV)
